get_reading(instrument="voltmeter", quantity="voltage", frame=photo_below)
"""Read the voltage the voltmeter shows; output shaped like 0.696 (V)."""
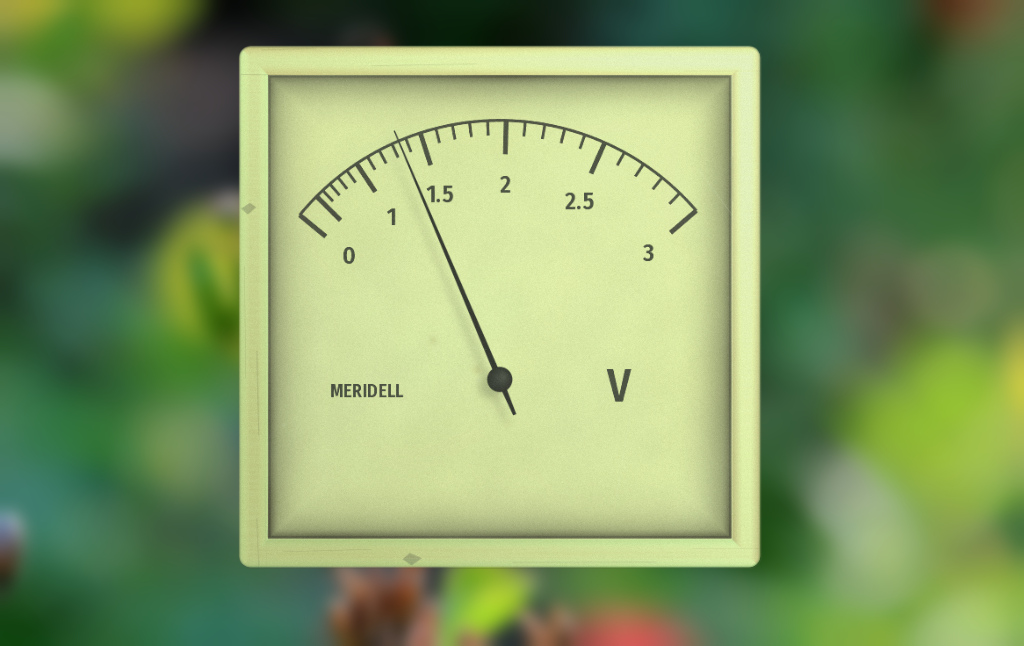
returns 1.35 (V)
